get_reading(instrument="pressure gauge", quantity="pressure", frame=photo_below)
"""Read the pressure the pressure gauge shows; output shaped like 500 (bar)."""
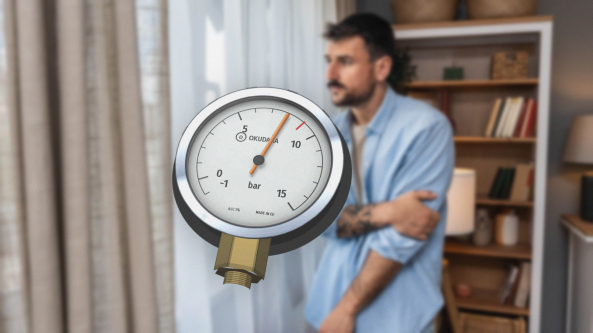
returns 8 (bar)
